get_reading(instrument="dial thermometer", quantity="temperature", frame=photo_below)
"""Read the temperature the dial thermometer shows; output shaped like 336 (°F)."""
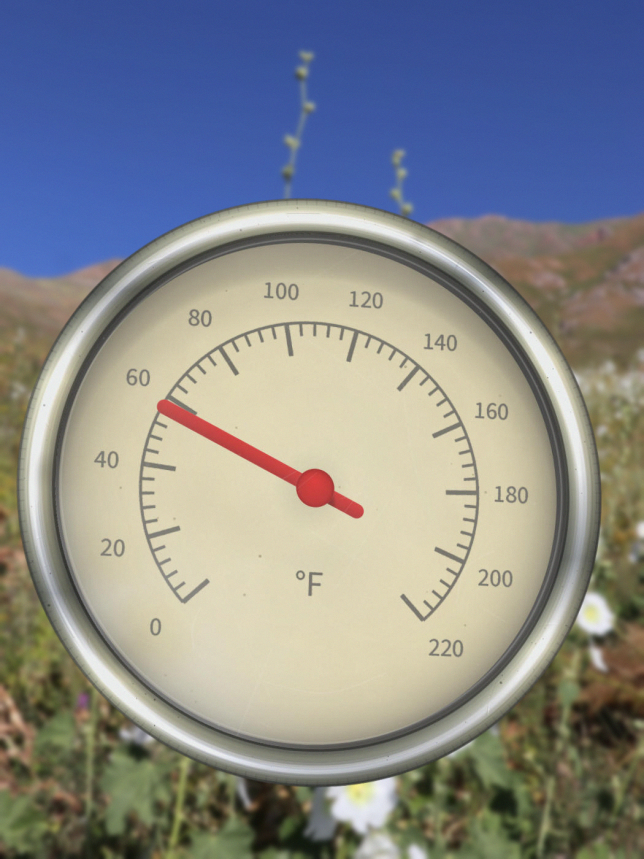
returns 56 (°F)
